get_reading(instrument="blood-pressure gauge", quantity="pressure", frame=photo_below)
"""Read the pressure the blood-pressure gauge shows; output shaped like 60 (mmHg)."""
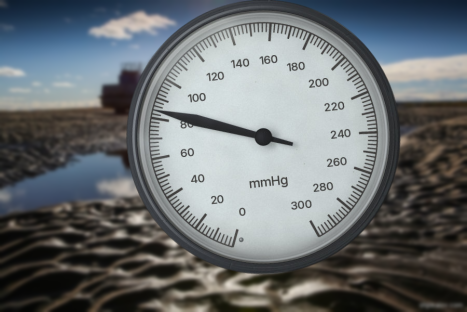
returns 84 (mmHg)
